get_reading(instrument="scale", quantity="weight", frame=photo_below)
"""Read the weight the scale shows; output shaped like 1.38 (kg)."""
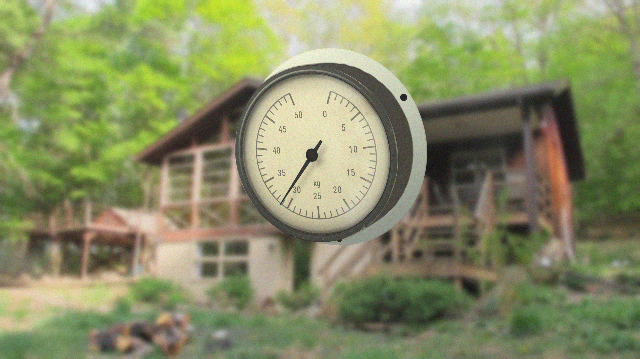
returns 31 (kg)
